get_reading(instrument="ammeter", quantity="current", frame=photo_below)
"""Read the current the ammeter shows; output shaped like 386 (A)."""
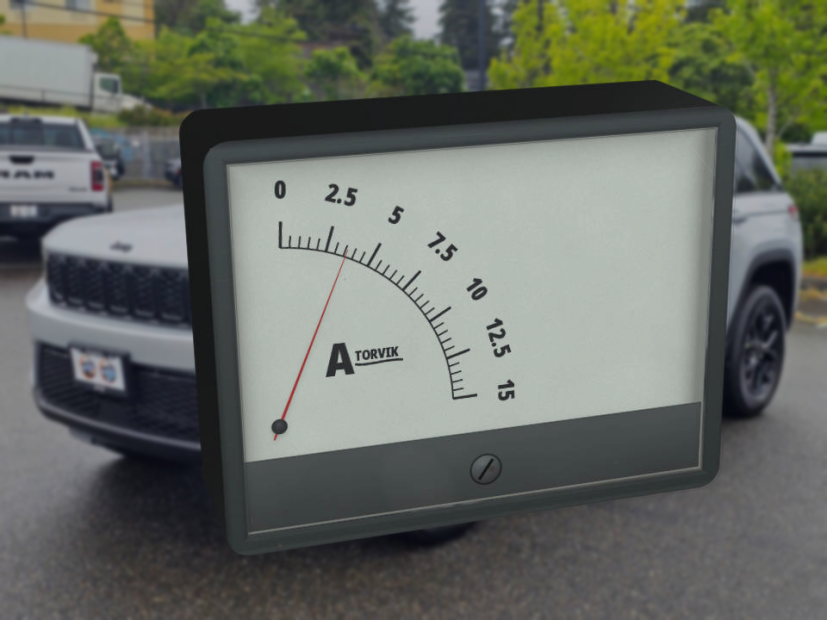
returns 3.5 (A)
